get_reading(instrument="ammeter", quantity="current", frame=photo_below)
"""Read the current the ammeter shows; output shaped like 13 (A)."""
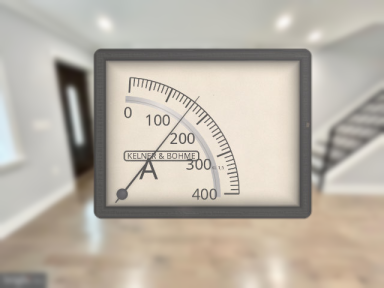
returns 160 (A)
